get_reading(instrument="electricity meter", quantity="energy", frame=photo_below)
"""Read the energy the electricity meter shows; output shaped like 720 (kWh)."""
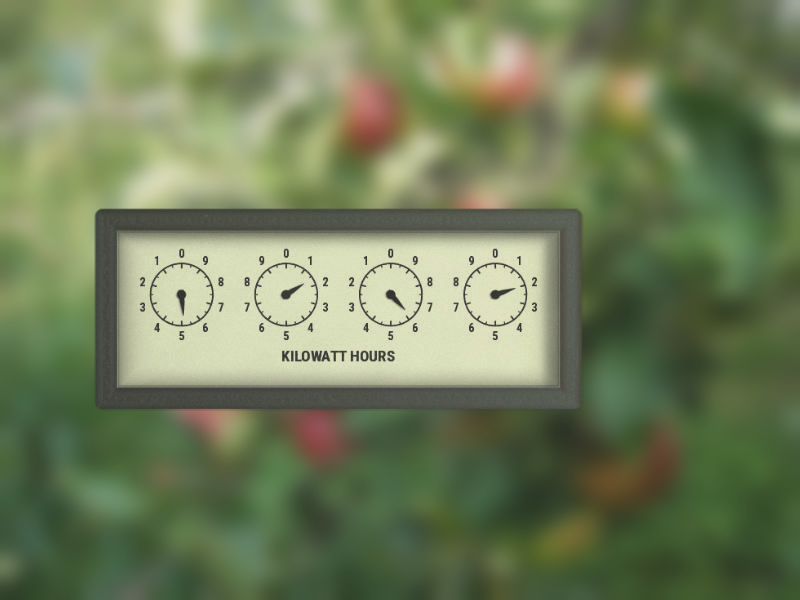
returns 5162 (kWh)
